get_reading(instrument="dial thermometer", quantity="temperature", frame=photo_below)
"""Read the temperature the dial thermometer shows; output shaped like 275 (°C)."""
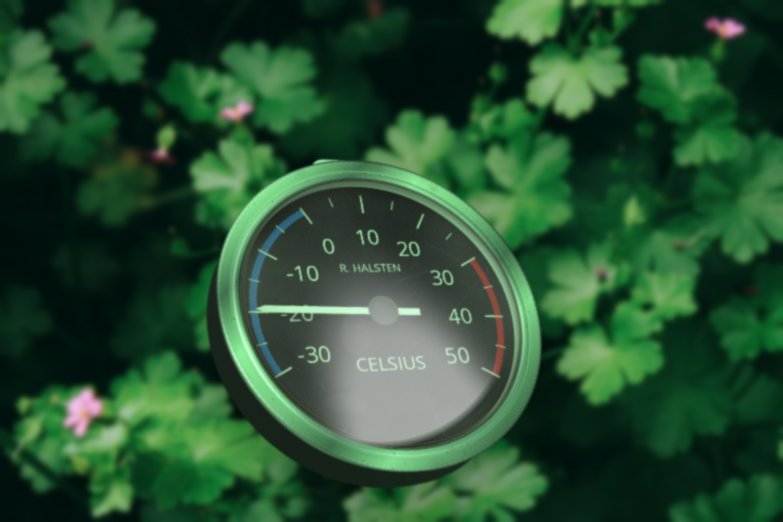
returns -20 (°C)
